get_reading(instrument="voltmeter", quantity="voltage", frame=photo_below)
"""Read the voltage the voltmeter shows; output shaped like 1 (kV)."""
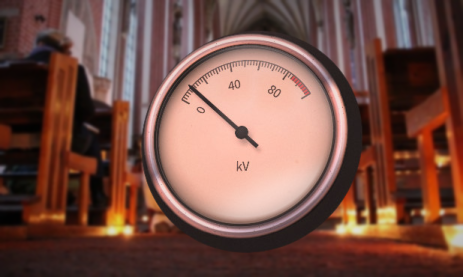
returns 10 (kV)
